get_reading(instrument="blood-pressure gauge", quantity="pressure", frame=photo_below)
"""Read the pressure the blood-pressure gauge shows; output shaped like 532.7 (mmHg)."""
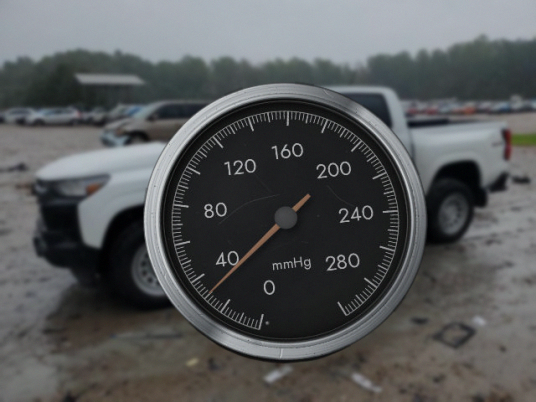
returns 30 (mmHg)
